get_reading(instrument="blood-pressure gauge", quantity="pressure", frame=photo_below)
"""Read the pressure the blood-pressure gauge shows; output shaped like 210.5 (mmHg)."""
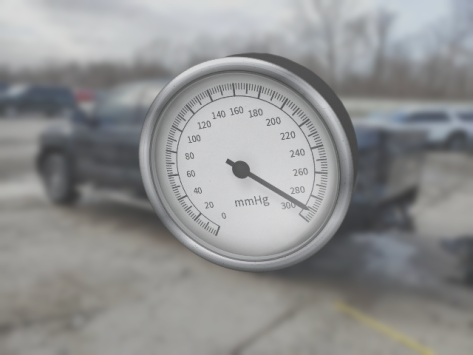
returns 290 (mmHg)
